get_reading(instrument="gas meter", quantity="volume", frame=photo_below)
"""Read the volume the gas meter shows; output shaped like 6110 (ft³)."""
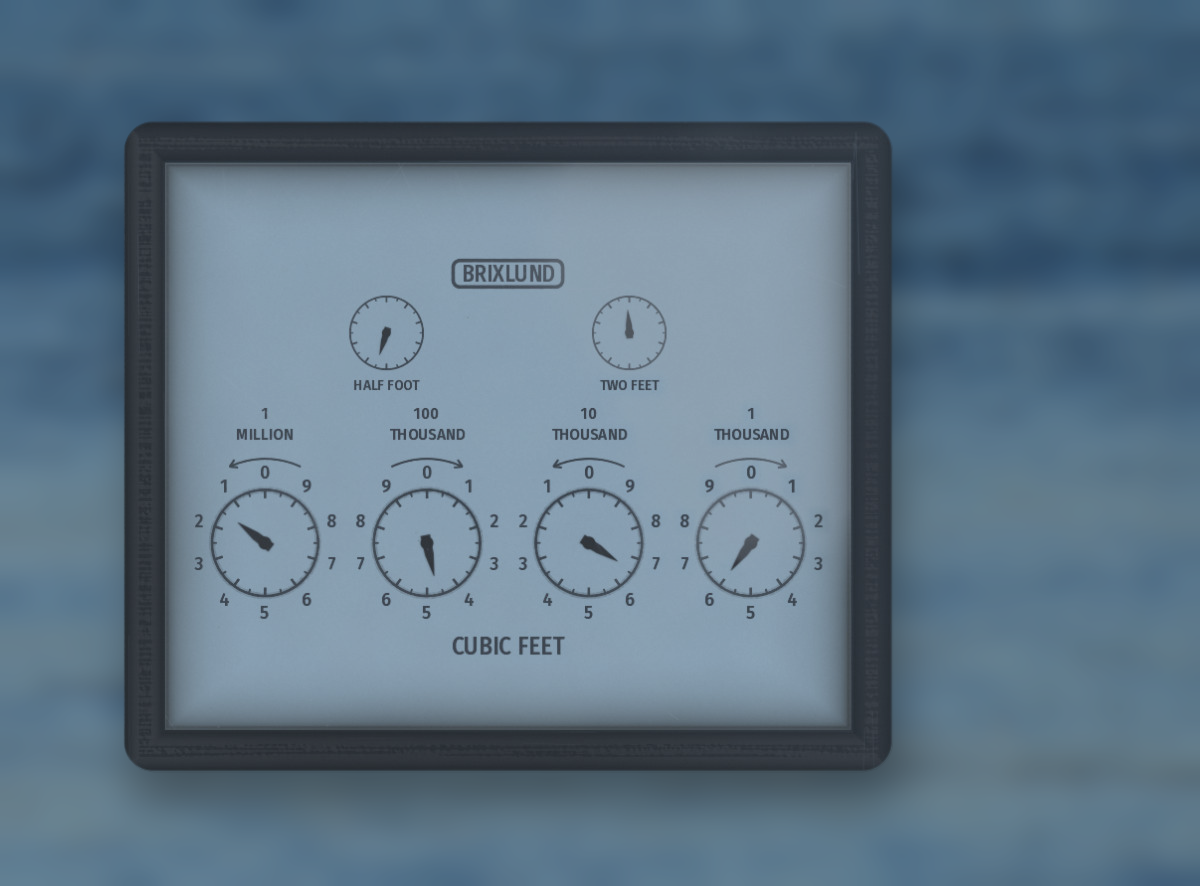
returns 146600 (ft³)
